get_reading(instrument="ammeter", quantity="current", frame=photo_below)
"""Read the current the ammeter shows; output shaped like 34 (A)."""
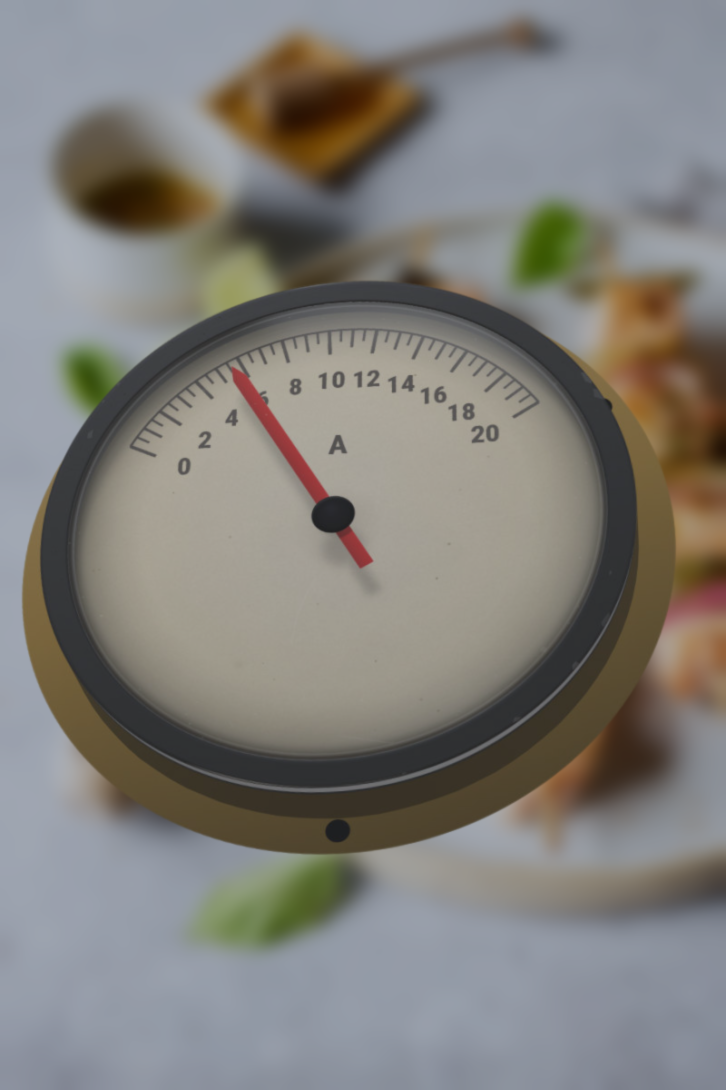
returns 5.5 (A)
